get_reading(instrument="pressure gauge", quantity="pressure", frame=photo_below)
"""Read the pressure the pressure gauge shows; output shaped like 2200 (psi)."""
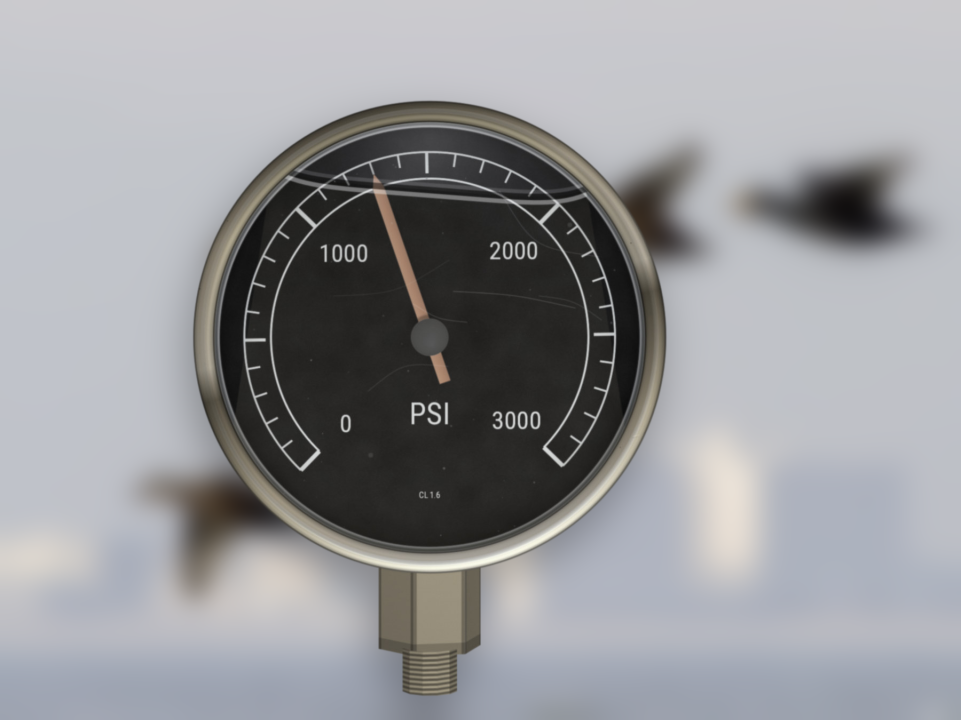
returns 1300 (psi)
